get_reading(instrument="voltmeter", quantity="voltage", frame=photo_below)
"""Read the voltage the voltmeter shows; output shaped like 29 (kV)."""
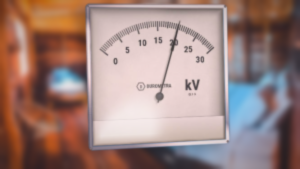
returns 20 (kV)
